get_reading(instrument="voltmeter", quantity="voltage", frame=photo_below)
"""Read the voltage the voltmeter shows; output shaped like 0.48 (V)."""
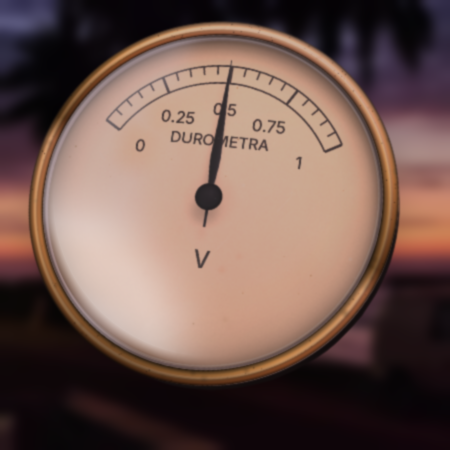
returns 0.5 (V)
